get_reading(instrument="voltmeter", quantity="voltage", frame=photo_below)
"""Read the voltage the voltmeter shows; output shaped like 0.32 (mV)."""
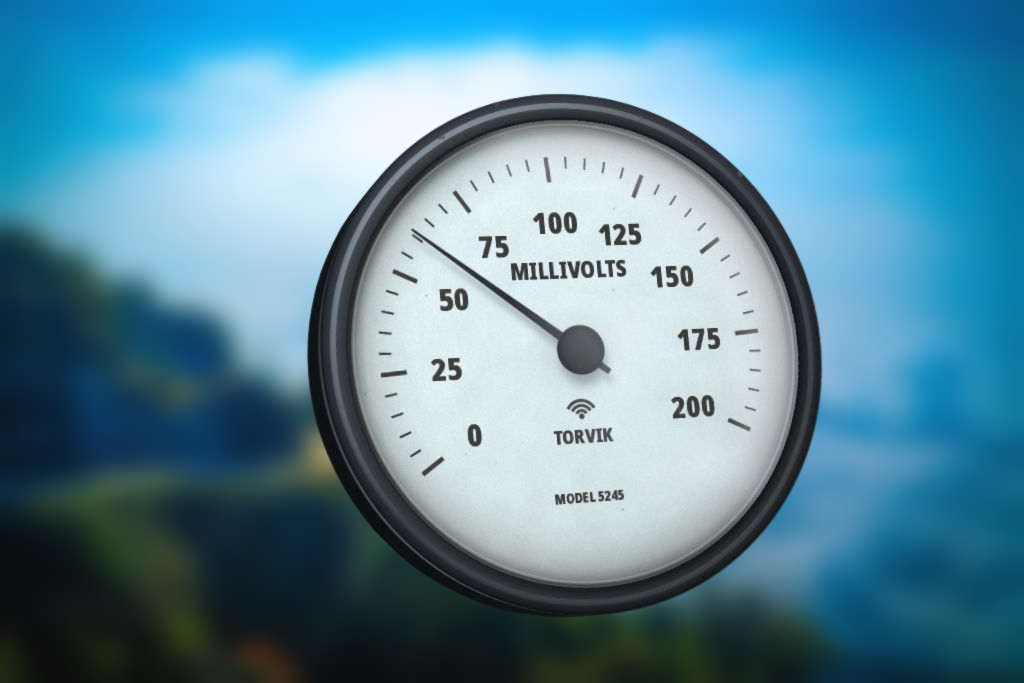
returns 60 (mV)
